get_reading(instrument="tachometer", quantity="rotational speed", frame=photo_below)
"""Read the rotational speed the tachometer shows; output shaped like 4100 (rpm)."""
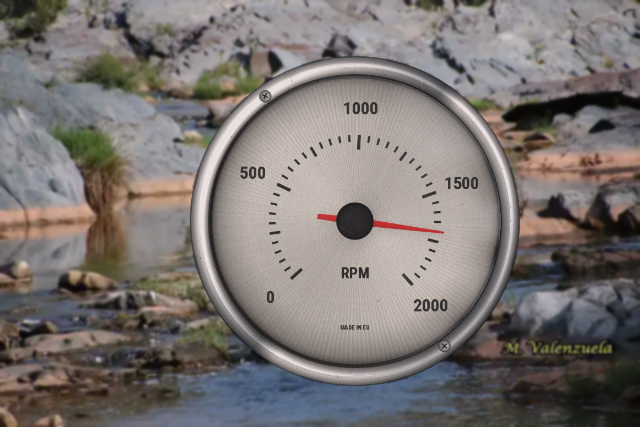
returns 1700 (rpm)
